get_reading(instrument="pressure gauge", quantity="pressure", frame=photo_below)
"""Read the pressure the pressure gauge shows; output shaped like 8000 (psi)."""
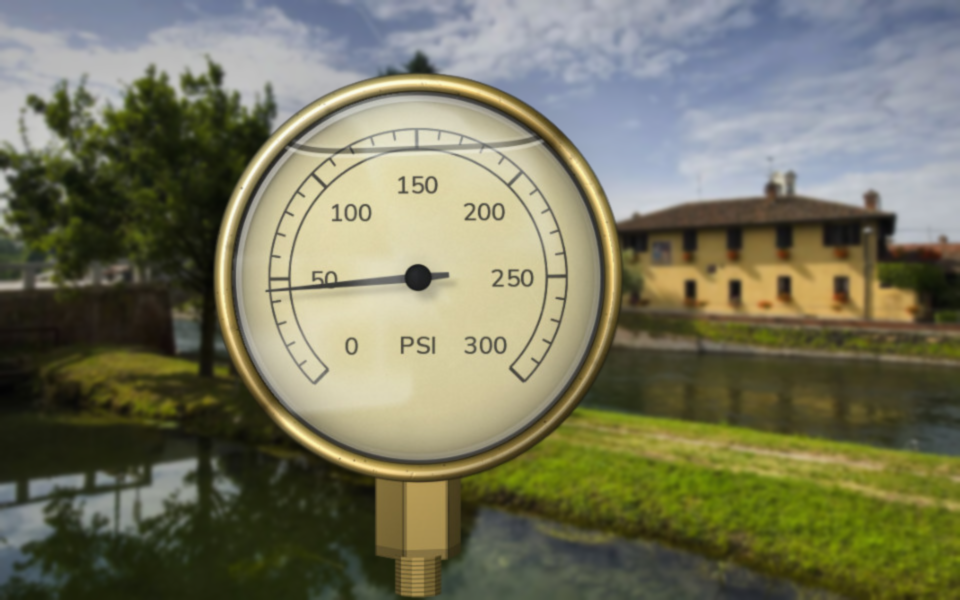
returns 45 (psi)
